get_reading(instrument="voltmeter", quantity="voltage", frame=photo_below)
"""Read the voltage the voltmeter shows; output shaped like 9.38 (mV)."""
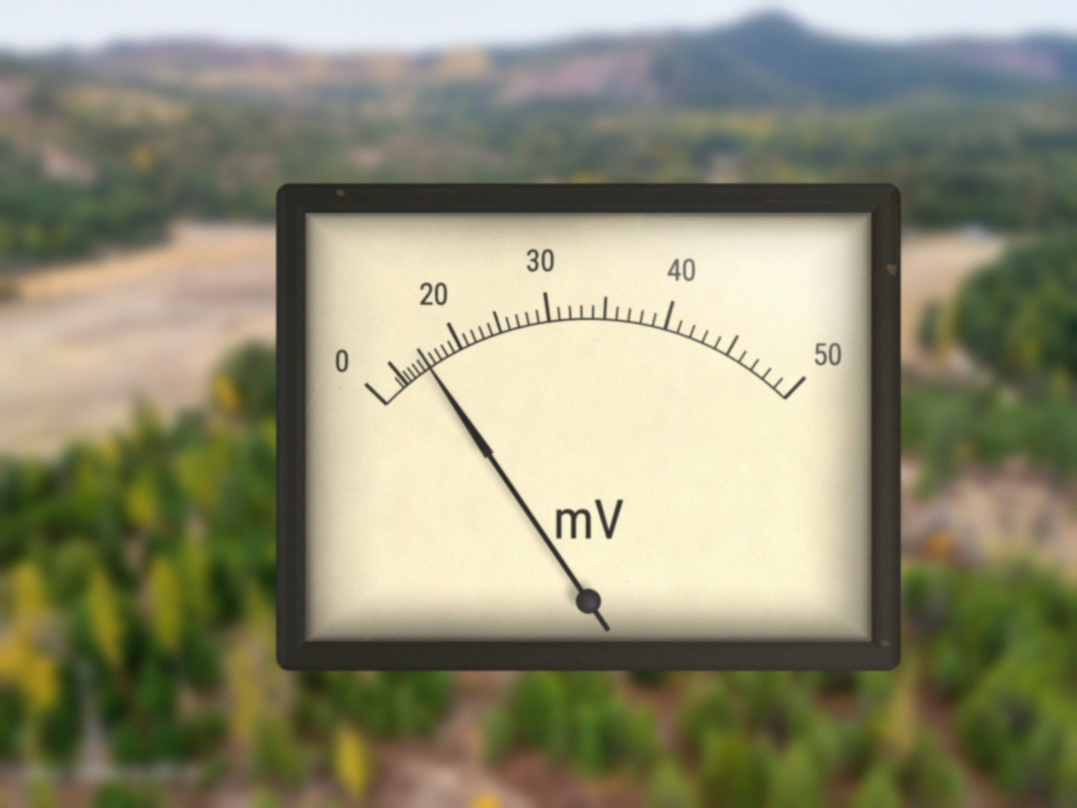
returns 15 (mV)
